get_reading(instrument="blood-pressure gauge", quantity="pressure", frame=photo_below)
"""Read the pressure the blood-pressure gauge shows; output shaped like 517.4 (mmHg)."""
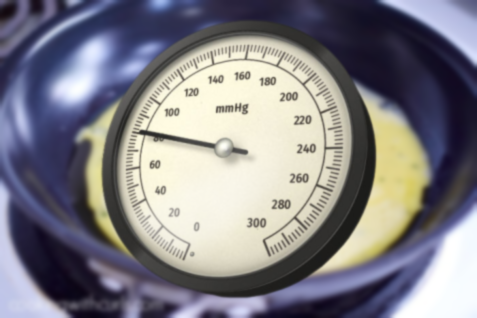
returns 80 (mmHg)
